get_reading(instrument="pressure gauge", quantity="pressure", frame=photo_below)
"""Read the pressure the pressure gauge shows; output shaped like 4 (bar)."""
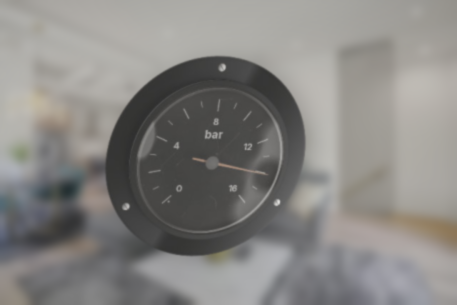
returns 14 (bar)
